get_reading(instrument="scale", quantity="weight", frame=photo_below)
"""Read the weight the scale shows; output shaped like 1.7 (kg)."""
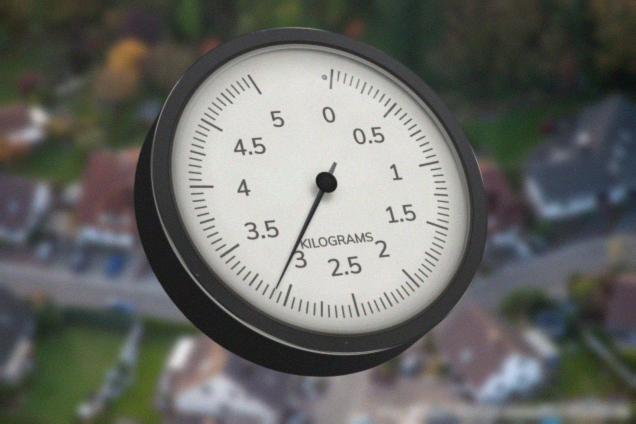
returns 3.1 (kg)
